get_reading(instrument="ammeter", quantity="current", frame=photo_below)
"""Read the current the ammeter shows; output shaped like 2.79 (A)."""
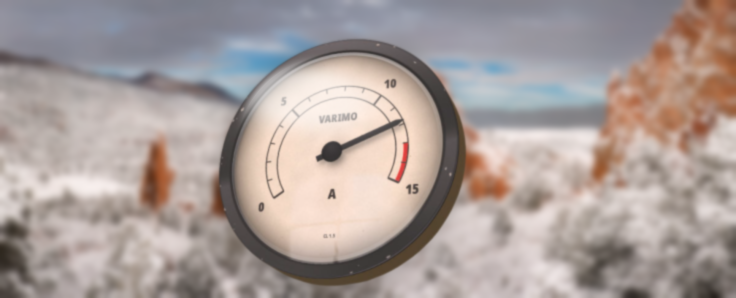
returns 12 (A)
